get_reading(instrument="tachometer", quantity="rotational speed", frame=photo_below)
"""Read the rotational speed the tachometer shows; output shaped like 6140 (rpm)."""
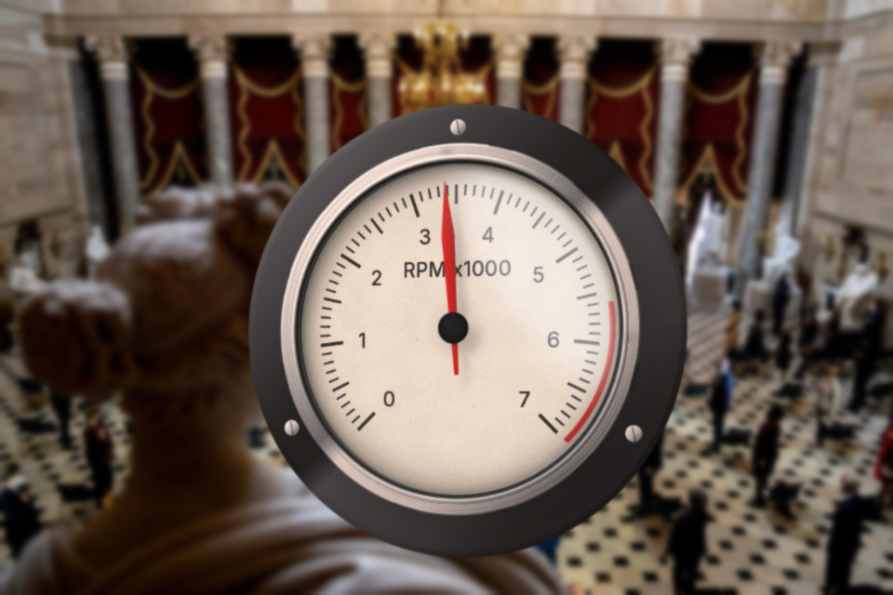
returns 3400 (rpm)
